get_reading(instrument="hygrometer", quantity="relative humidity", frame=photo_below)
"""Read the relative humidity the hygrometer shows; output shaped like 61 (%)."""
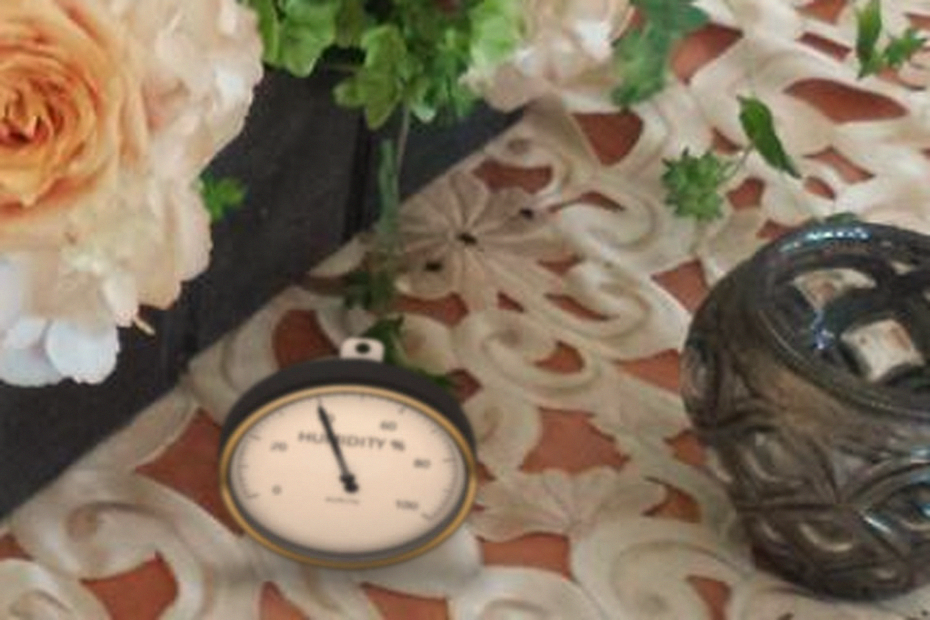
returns 40 (%)
